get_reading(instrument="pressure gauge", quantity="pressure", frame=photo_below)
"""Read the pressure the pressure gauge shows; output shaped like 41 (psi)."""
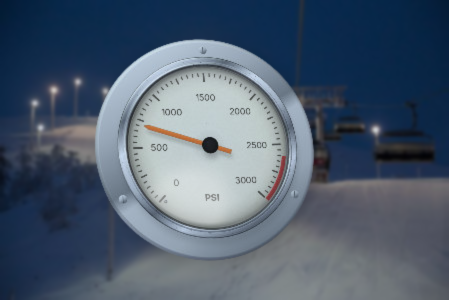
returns 700 (psi)
